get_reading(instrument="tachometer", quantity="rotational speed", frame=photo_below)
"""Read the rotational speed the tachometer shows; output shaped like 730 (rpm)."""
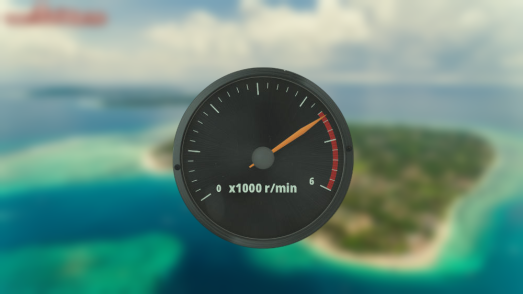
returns 4500 (rpm)
